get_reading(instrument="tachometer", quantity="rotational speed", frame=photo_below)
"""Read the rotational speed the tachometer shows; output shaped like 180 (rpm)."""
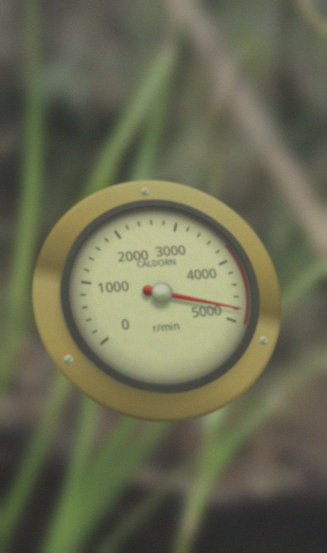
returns 4800 (rpm)
